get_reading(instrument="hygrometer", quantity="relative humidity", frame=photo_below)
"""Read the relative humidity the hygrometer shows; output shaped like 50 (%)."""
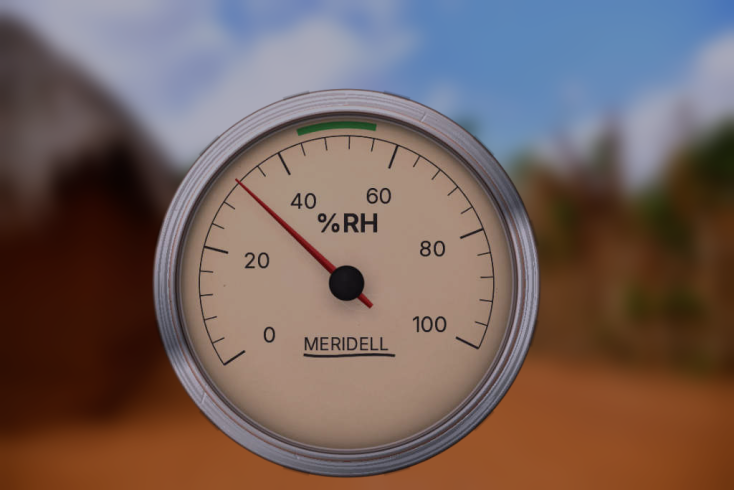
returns 32 (%)
